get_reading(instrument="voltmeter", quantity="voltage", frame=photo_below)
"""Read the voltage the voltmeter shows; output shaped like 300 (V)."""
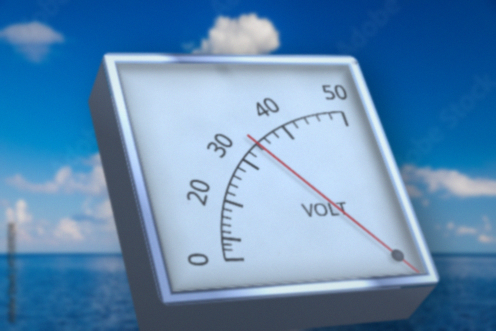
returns 34 (V)
